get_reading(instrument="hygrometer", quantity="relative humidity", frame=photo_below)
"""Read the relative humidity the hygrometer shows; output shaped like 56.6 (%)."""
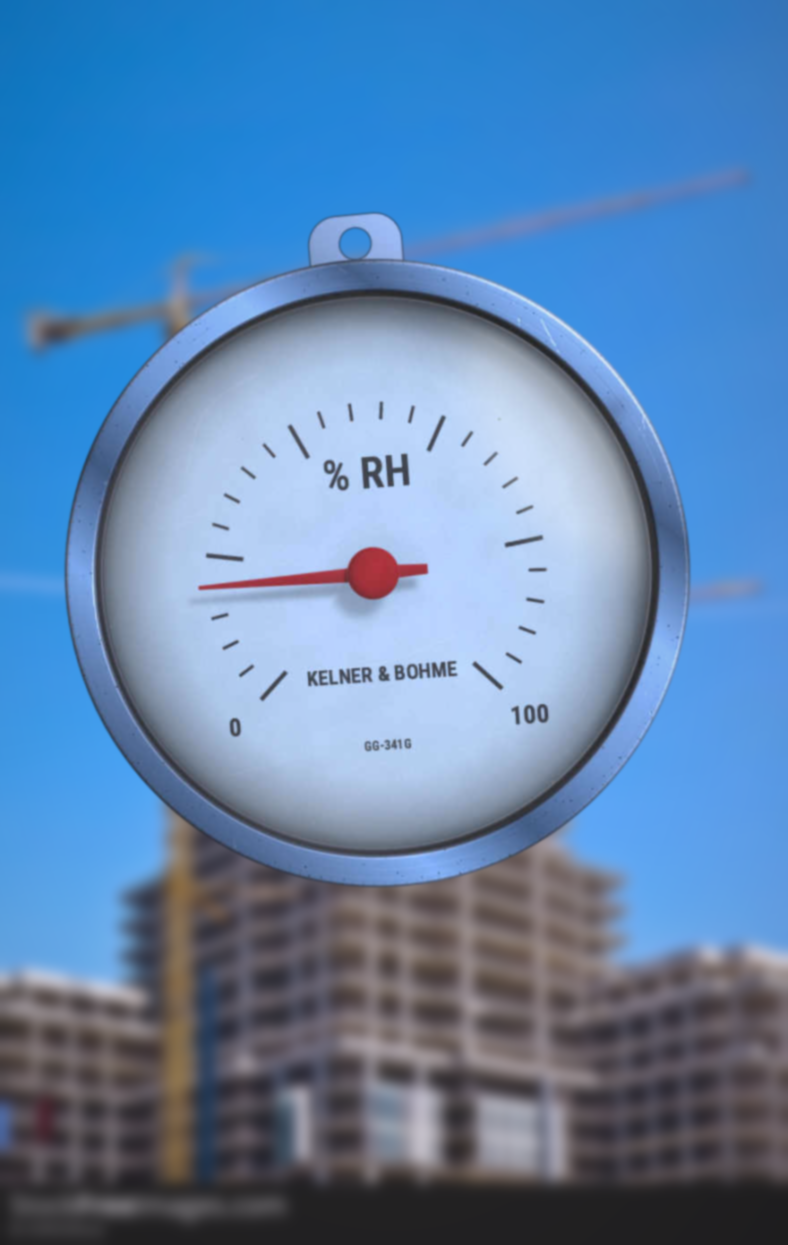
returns 16 (%)
